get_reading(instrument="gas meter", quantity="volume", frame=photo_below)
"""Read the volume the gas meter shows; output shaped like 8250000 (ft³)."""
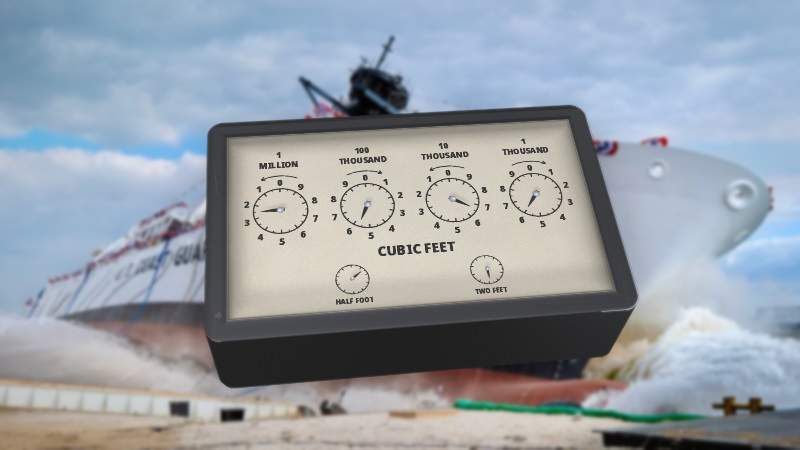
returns 256600 (ft³)
